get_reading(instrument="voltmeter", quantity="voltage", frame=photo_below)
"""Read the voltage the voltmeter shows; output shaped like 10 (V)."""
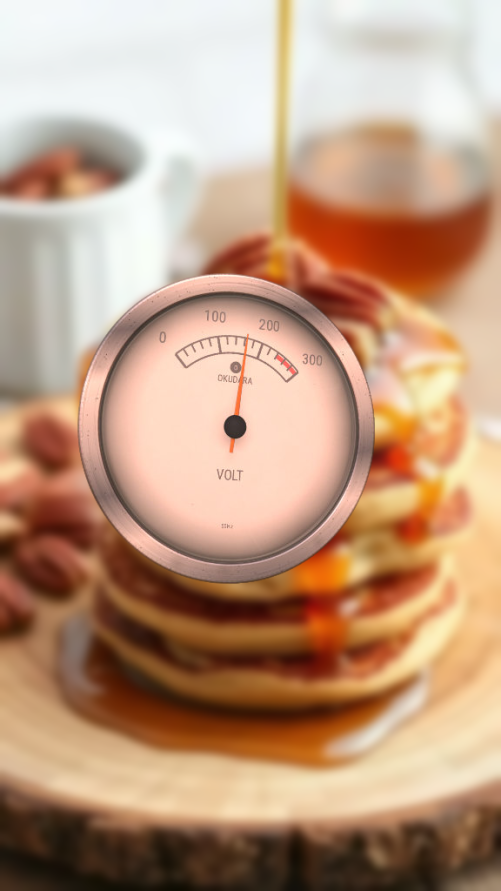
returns 160 (V)
